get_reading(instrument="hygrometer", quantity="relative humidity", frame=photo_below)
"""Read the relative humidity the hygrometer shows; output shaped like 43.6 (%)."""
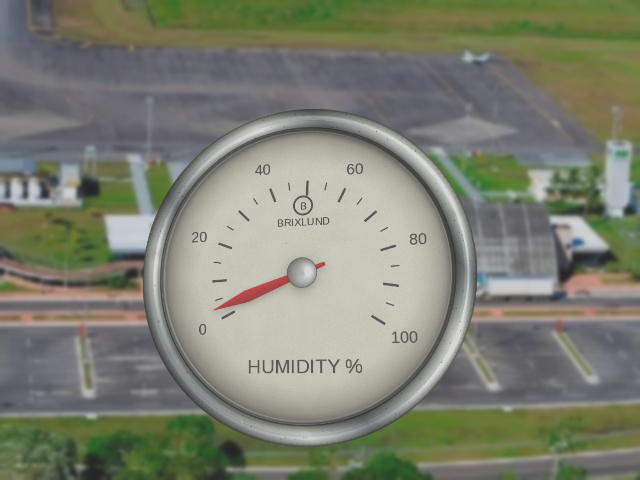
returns 2.5 (%)
